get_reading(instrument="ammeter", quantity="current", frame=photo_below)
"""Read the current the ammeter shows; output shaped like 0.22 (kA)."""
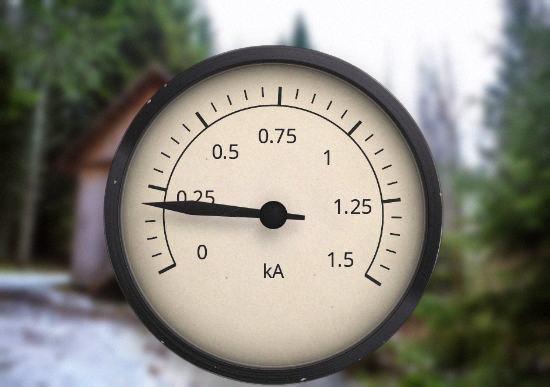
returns 0.2 (kA)
